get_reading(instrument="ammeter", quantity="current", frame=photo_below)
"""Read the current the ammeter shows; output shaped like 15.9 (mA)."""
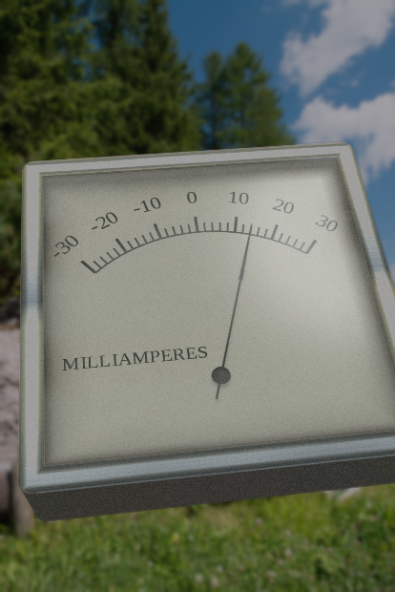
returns 14 (mA)
